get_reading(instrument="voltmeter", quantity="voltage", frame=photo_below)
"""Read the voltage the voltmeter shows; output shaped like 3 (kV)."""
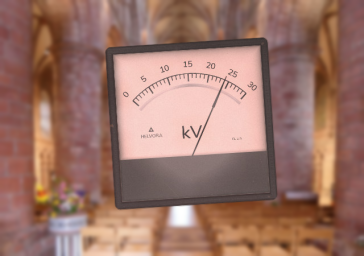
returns 24 (kV)
